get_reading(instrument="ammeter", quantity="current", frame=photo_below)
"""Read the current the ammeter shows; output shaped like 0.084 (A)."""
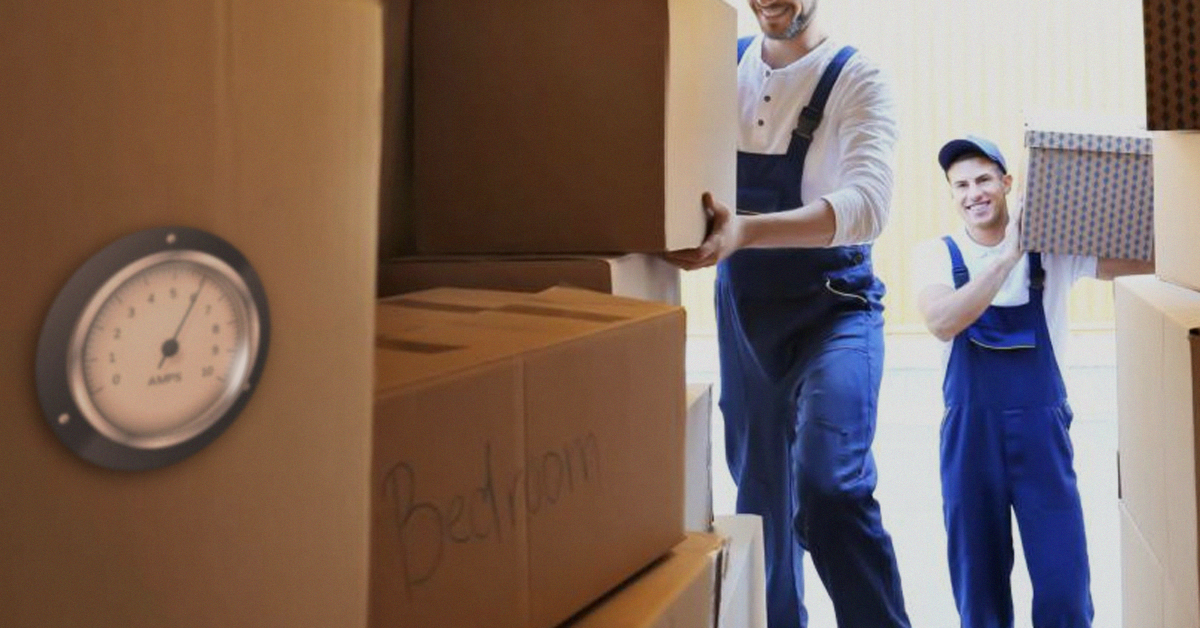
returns 6 (A)
